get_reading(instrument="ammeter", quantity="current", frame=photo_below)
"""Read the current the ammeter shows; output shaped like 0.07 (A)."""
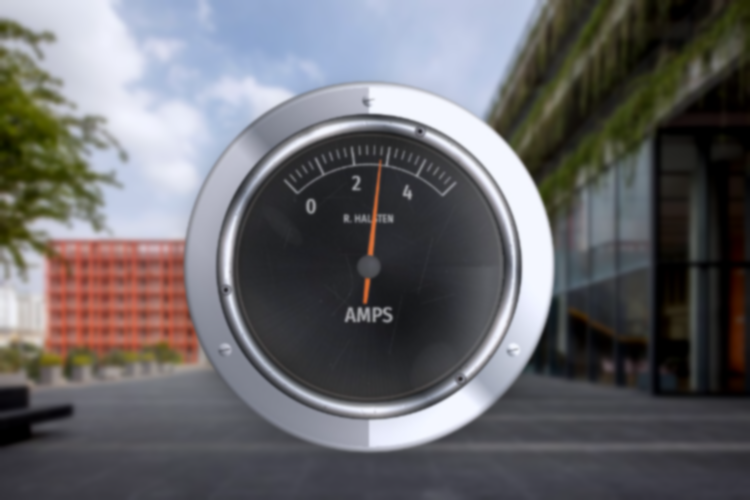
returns 2.8 (A)
